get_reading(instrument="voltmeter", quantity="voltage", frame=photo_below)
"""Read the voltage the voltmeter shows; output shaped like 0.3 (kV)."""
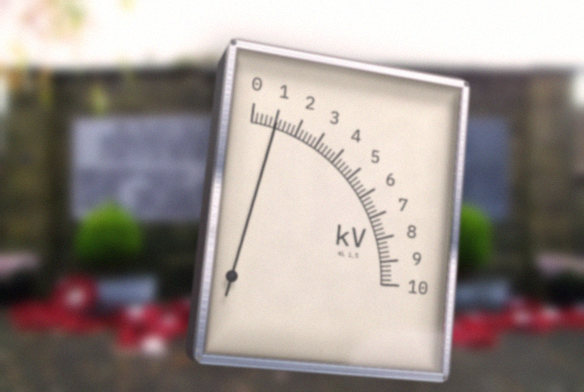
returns 1 (kV)
